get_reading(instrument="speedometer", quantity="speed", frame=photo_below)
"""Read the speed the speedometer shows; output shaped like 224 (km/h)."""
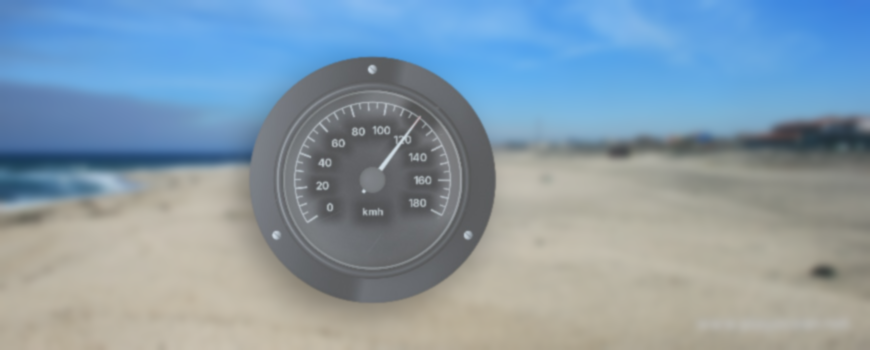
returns 120 (km/h)
